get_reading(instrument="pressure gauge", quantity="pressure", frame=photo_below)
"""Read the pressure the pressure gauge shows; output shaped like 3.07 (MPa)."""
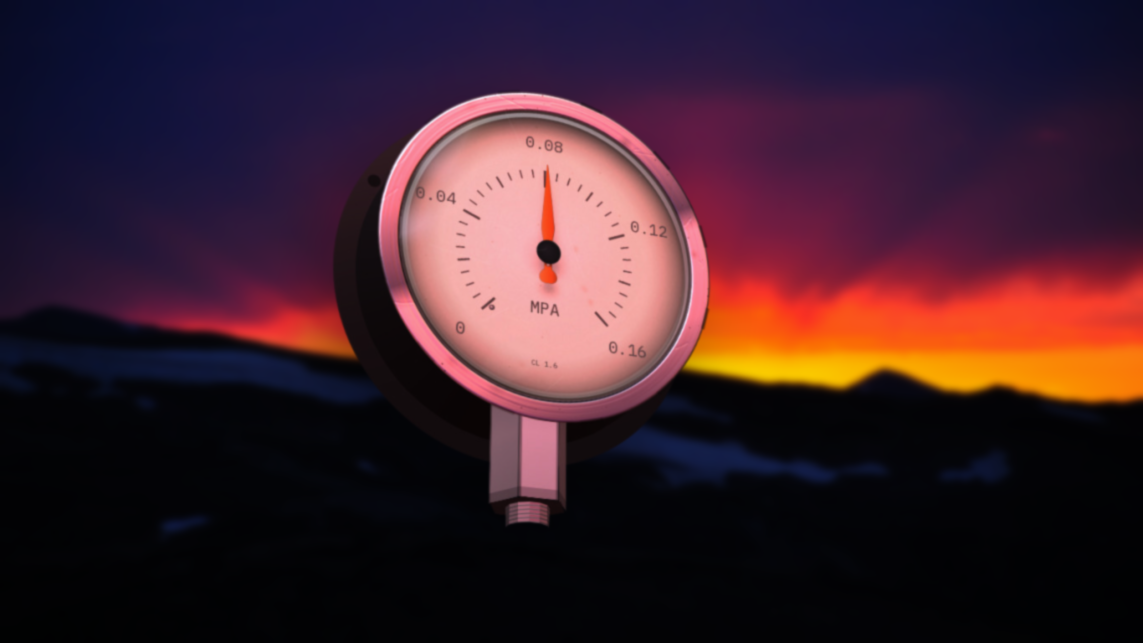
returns 0.08 (MPa)
